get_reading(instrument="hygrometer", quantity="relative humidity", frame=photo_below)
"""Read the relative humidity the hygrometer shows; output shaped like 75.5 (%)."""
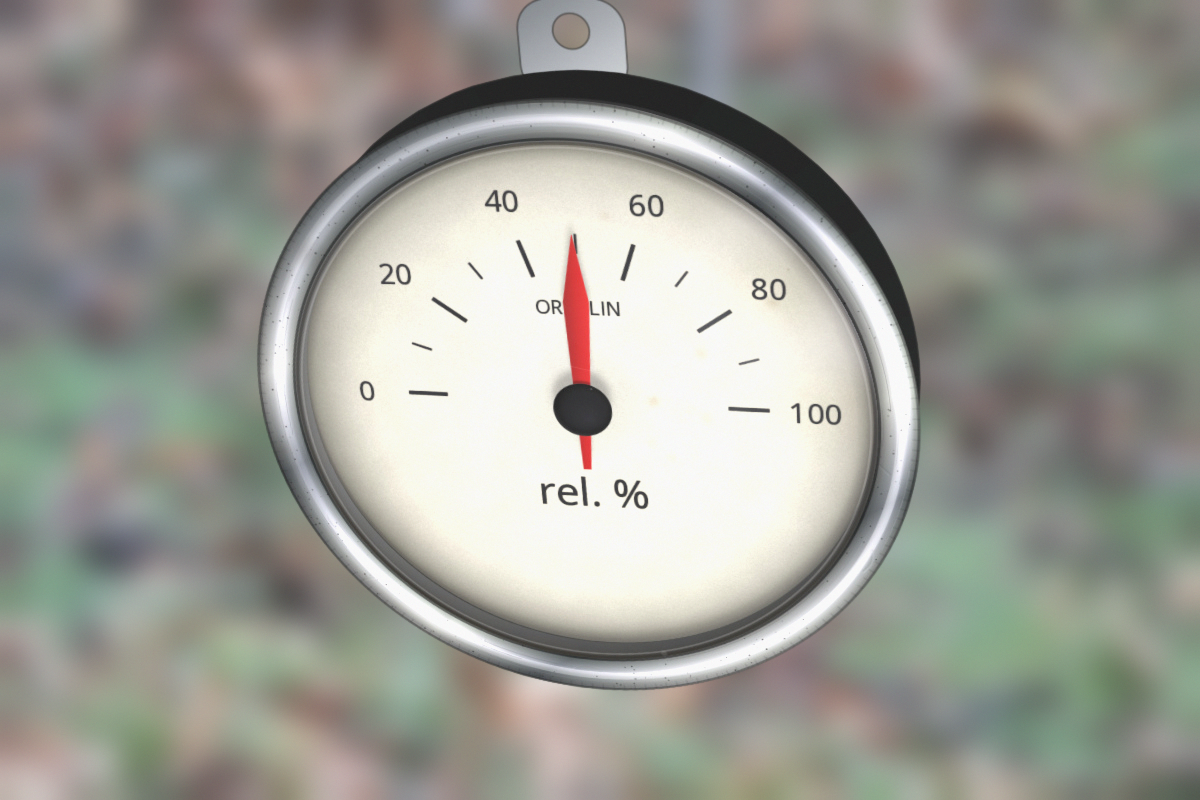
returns 50 (%)
